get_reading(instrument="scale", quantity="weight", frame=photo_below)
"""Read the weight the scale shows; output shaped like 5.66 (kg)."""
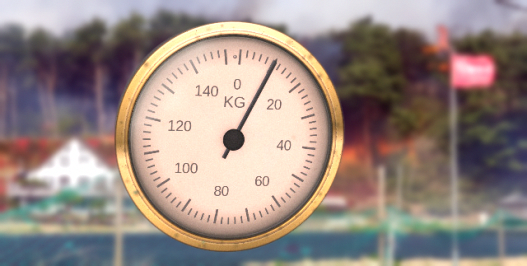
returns 10 (kg)
